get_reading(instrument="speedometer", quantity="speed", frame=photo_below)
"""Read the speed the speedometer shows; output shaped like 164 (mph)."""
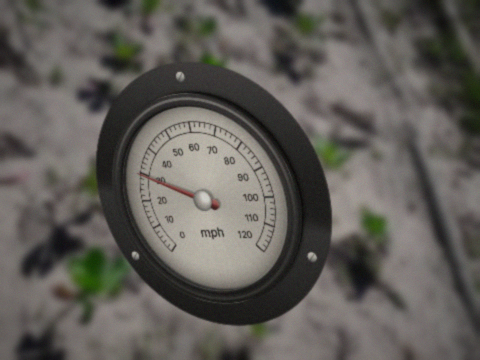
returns 30 (mph)
